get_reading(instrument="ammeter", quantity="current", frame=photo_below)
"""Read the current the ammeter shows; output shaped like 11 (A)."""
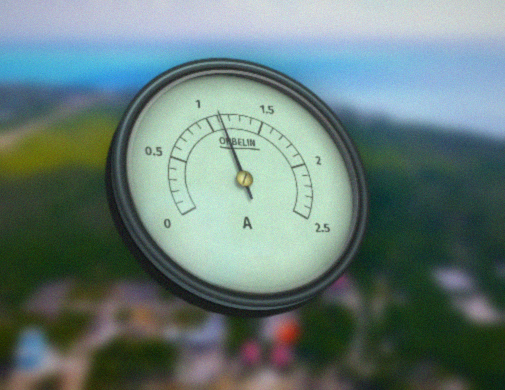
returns 1.1 (A)
